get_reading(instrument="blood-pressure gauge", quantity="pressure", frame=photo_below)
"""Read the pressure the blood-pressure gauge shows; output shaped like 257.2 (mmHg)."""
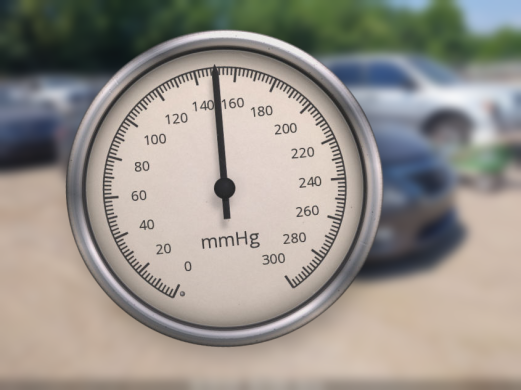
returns 150 (mmHg)
